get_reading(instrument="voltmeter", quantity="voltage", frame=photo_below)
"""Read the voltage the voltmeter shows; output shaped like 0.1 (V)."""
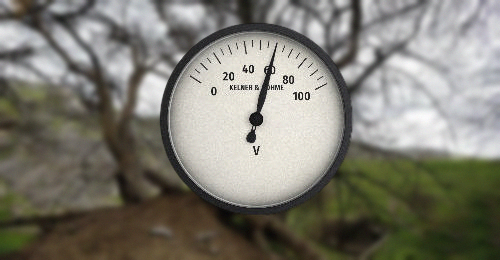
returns 60 (V)
